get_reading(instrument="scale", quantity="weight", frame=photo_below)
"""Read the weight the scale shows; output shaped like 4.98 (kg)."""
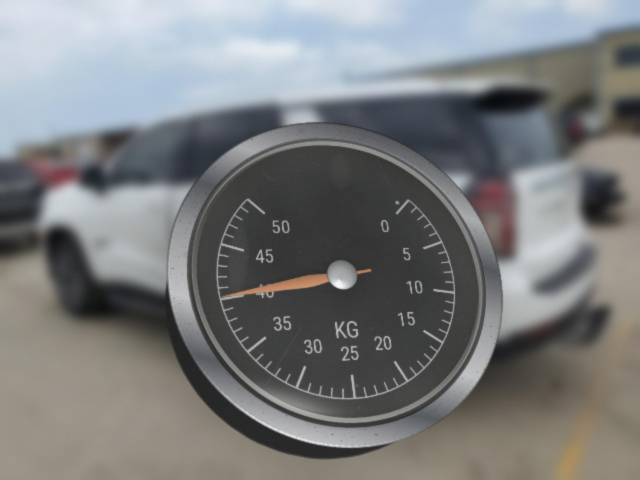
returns 40 (kg)
